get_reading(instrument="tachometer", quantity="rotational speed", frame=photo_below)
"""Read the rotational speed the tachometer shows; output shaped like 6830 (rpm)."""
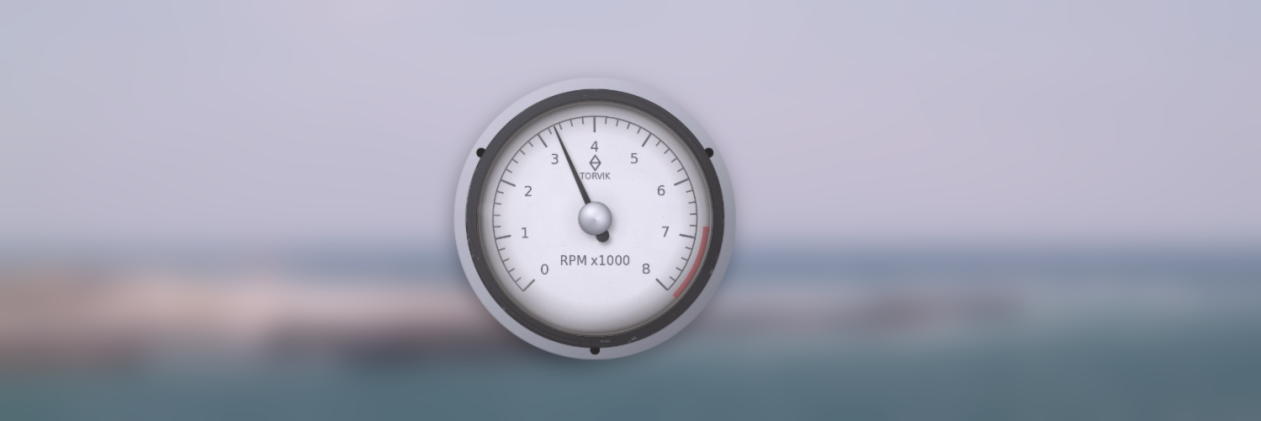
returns 3300 (rpm)
